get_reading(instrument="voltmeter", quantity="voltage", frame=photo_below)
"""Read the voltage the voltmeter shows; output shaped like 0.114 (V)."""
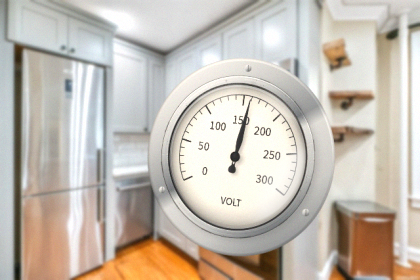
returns 160 (V)
